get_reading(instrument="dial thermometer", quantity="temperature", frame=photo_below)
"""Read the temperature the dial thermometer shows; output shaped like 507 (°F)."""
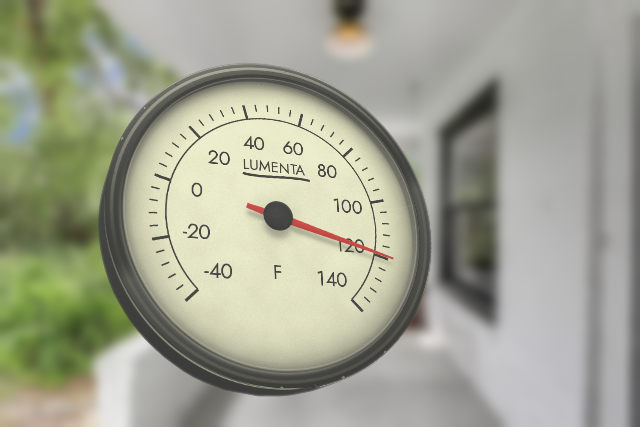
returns 120 (°F)
